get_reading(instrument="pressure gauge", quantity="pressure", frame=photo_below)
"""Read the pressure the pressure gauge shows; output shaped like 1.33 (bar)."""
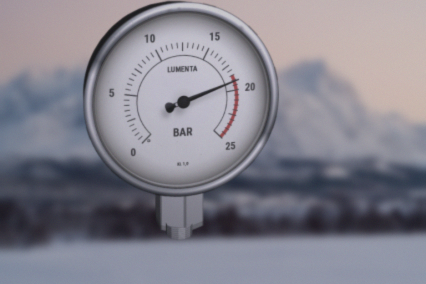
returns 19 (bar)
